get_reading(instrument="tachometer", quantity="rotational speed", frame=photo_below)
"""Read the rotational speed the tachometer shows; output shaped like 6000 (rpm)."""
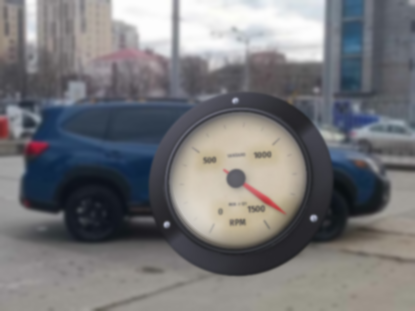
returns 1400 (rpm)
